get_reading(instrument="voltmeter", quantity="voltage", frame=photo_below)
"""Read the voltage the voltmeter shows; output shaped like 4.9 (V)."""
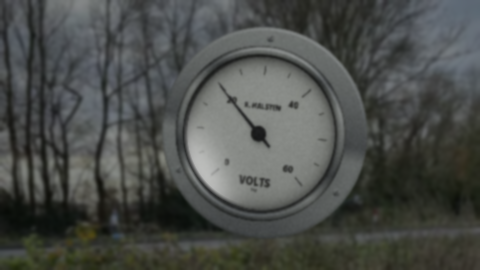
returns 20 (V)
